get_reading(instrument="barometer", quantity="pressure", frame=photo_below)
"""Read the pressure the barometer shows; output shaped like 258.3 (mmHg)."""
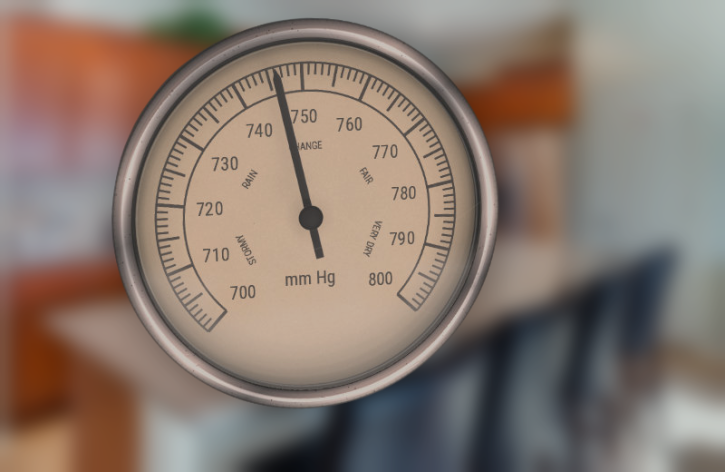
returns 746 (mmHg)
